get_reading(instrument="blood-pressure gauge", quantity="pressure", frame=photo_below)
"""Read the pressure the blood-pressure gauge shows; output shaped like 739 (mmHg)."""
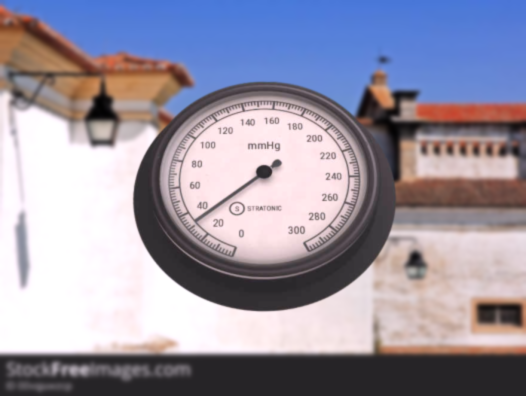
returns 30 (mmHg)
